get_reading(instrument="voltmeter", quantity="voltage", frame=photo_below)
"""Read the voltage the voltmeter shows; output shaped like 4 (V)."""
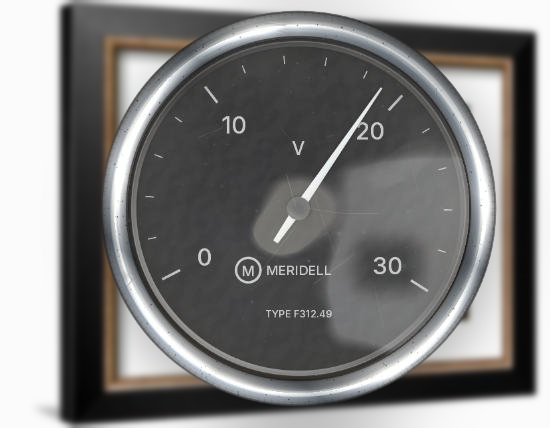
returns 19 (V)
